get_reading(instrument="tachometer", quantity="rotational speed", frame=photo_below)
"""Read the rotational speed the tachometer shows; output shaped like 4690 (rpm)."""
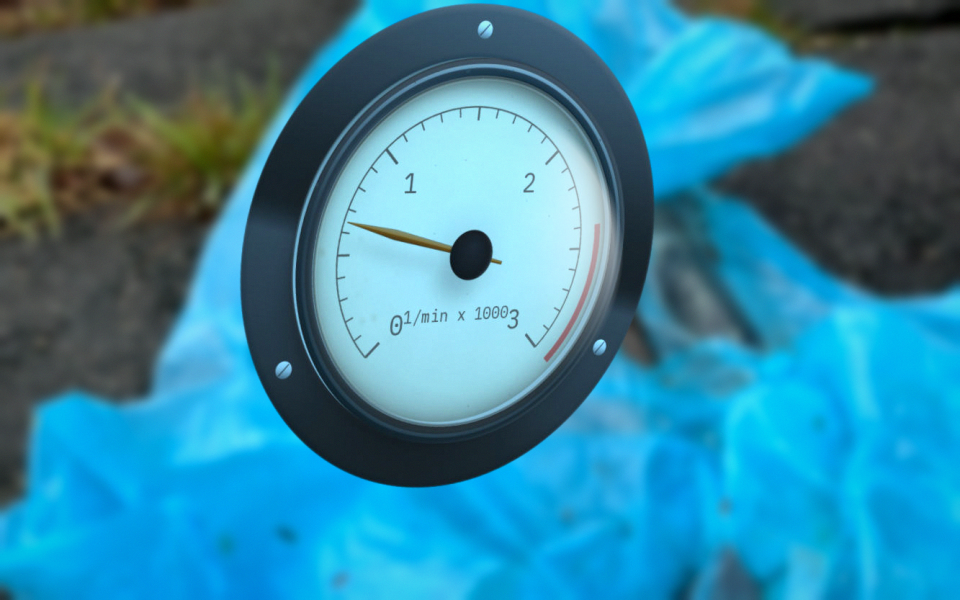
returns 650 (rpm)
